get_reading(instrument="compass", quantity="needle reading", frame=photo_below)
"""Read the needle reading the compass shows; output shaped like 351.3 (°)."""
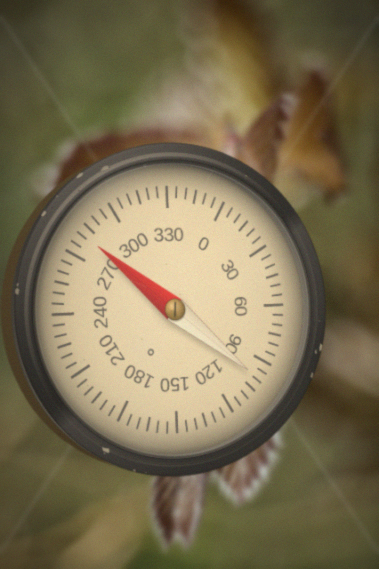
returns 280 (°)
